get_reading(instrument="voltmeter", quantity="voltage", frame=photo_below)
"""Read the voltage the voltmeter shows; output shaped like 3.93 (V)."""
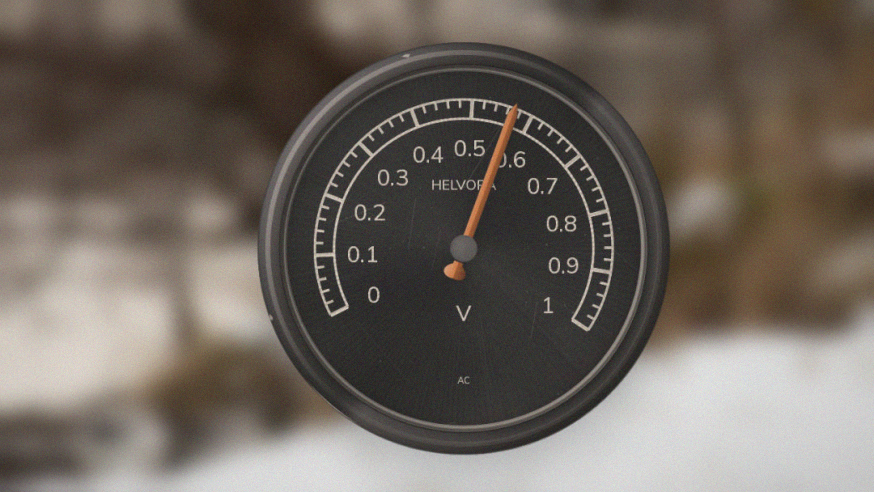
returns 0.57 (V)
